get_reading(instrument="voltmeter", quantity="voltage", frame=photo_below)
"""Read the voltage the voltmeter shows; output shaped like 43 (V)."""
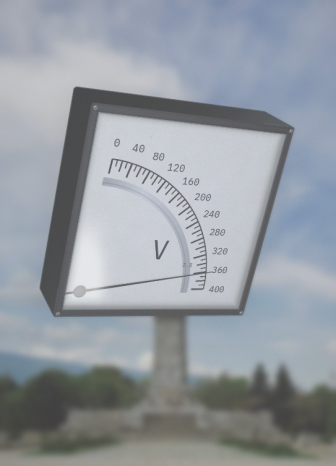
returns 360 (V)
